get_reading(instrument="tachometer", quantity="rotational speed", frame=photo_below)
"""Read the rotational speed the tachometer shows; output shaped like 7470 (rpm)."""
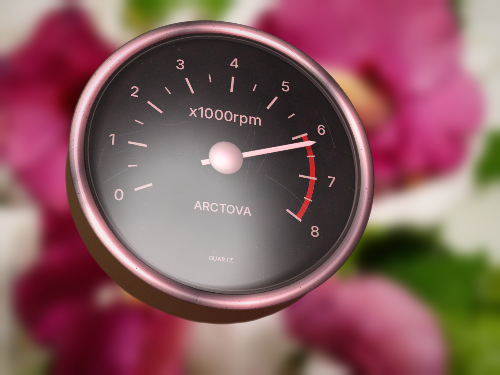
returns 6250 (rpm)
